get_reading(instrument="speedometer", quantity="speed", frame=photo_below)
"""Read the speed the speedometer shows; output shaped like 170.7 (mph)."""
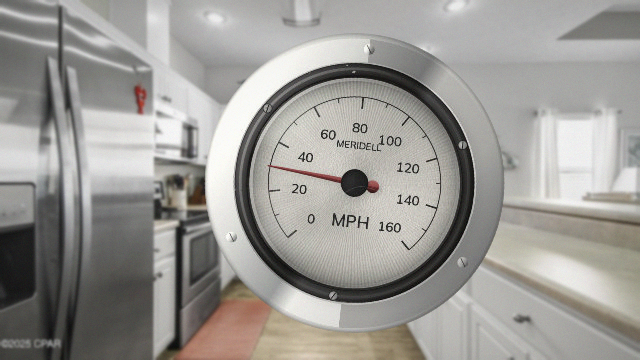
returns 30 (mph)
